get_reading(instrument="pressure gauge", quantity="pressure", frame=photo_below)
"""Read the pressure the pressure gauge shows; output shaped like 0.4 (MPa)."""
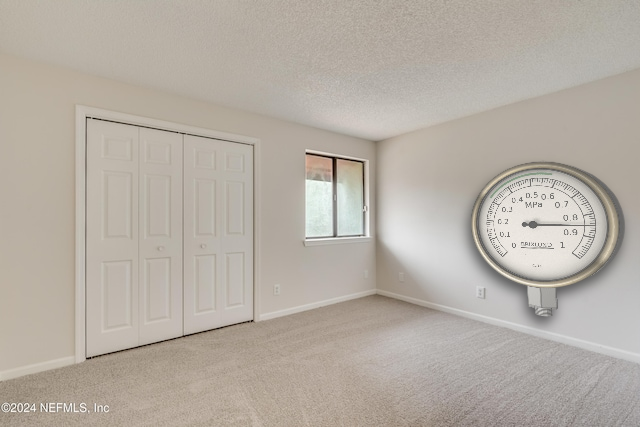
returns 0.85 (MPa)
